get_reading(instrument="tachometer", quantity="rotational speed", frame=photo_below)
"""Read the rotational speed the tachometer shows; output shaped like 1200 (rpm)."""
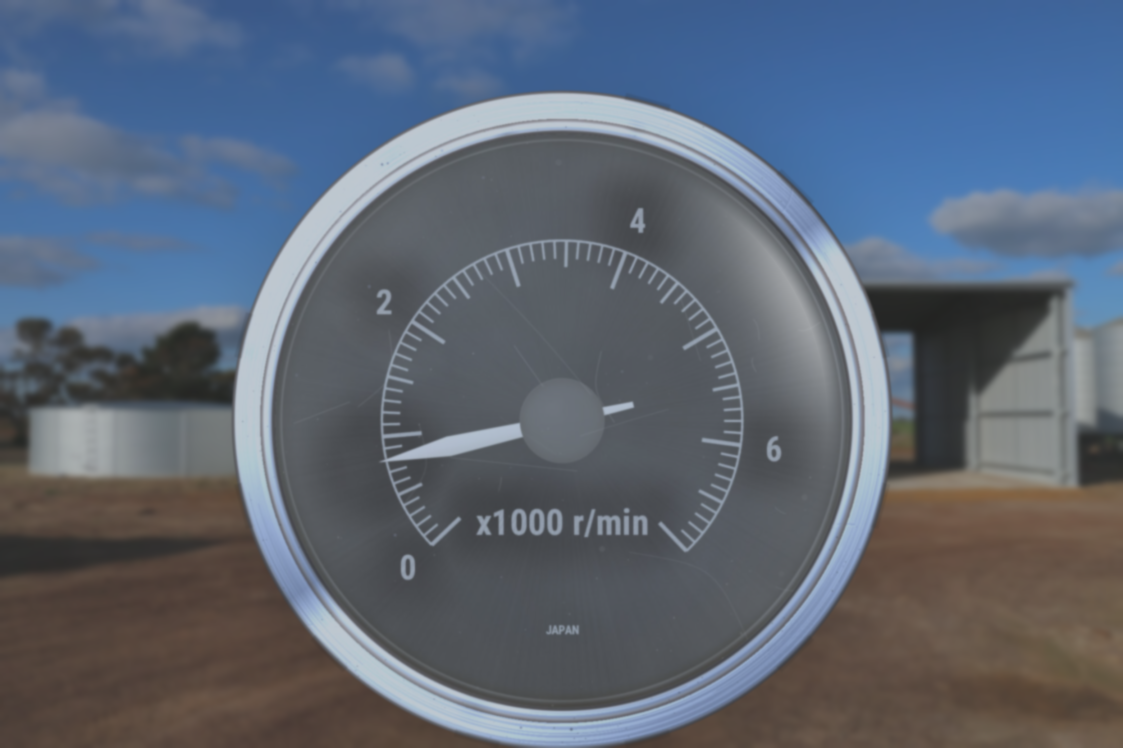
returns 800 (rpm)
